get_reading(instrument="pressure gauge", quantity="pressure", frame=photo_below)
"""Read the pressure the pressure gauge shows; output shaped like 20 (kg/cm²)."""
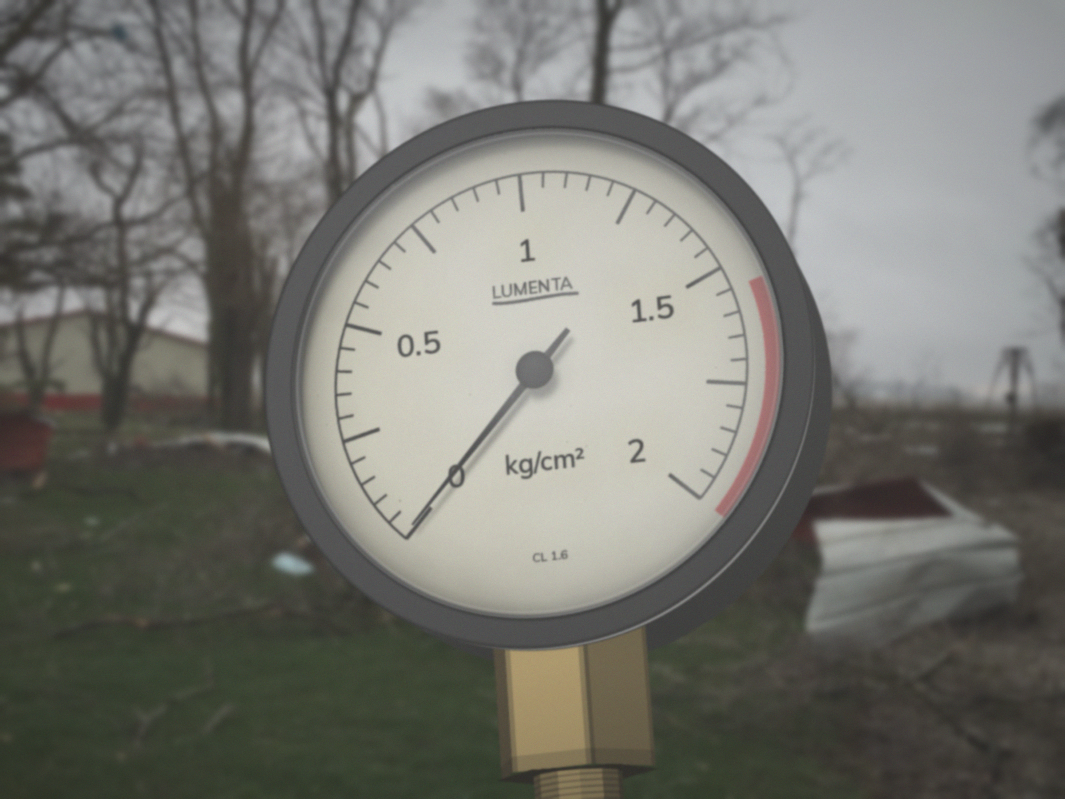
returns 0 (kg/cm²)
